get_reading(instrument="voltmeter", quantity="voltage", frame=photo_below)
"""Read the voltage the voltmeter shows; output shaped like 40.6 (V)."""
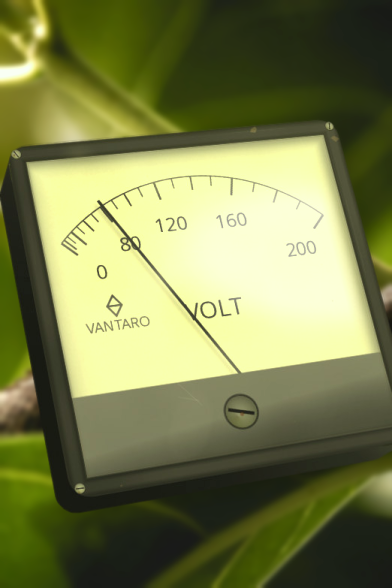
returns 80 (V)
